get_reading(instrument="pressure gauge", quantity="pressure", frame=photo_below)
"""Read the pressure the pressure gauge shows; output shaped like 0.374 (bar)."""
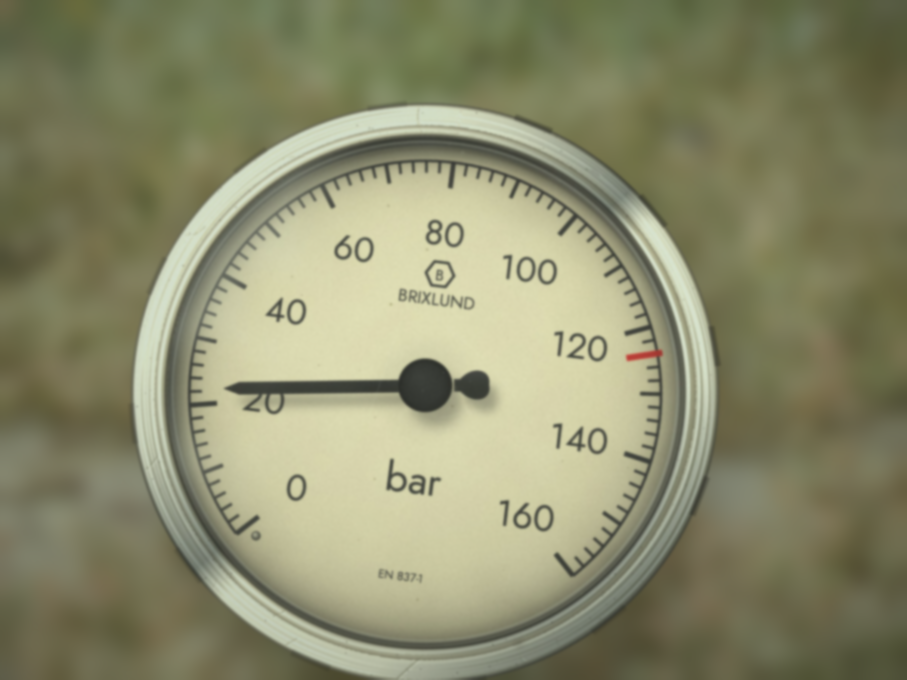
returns 22 (bar)
